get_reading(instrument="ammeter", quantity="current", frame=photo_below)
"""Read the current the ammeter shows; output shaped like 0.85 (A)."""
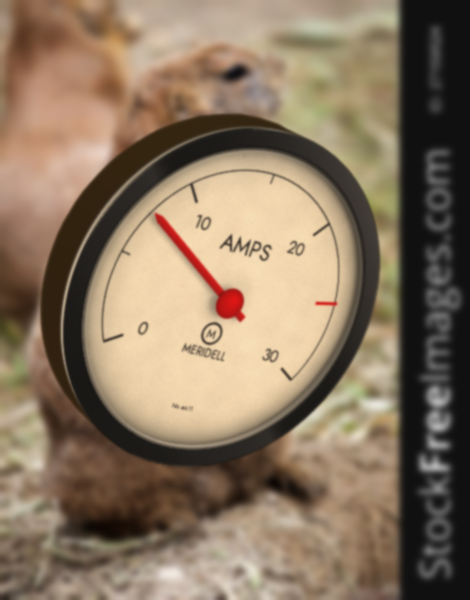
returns 7.5 (A)
